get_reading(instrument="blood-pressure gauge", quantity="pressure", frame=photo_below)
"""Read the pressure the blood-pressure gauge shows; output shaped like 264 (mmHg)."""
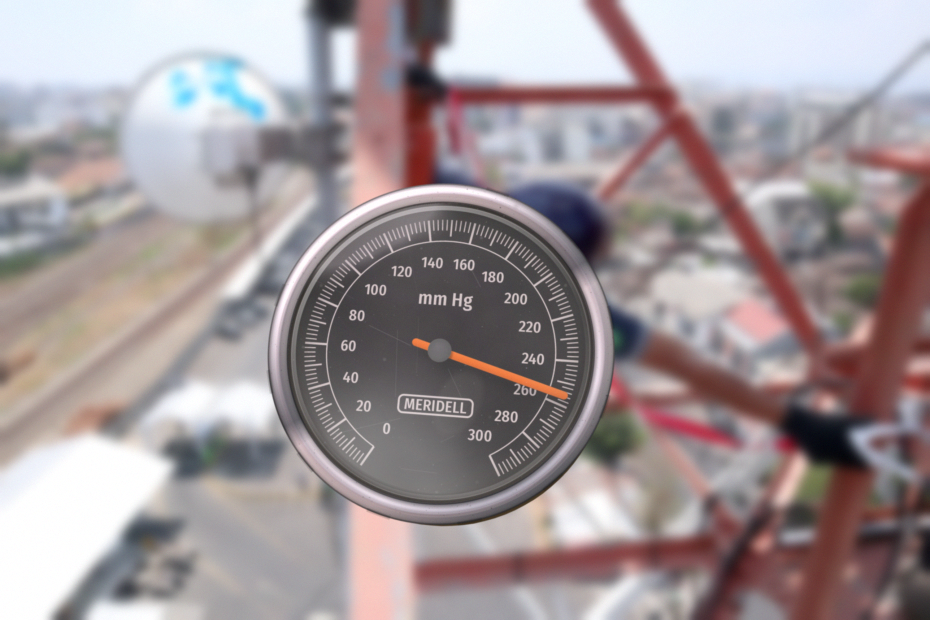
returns 256 (mmHg)
